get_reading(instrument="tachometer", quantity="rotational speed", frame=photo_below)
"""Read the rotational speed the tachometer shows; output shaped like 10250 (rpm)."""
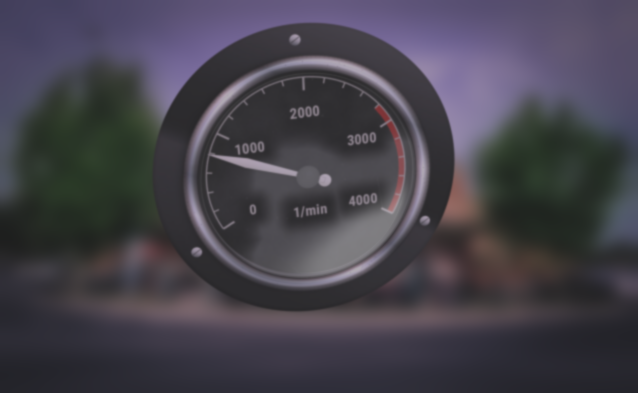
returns 800 (rpm)
